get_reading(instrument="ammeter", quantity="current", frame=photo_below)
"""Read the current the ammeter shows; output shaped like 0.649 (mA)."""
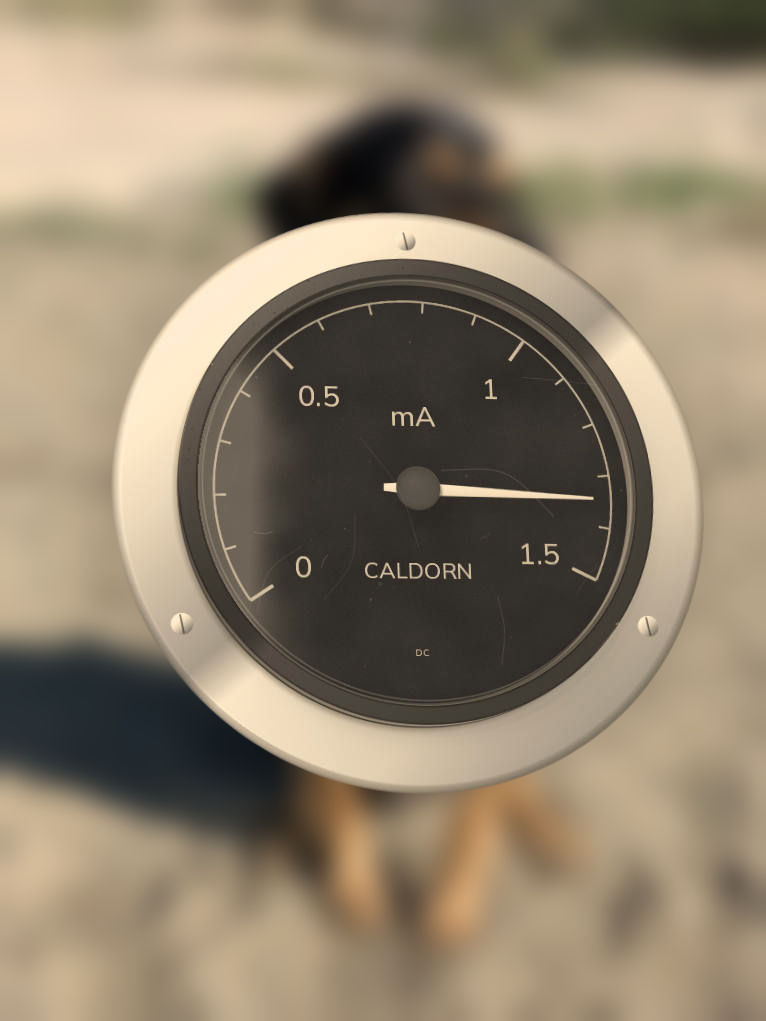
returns 1.35 (mA)
